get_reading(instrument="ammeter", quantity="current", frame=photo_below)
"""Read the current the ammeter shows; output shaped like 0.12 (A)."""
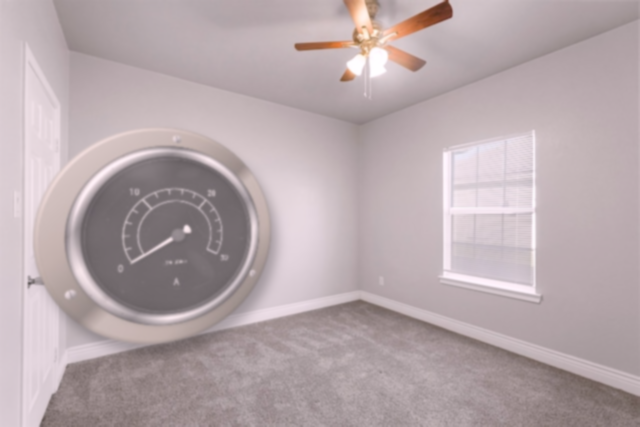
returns 0 (A)
